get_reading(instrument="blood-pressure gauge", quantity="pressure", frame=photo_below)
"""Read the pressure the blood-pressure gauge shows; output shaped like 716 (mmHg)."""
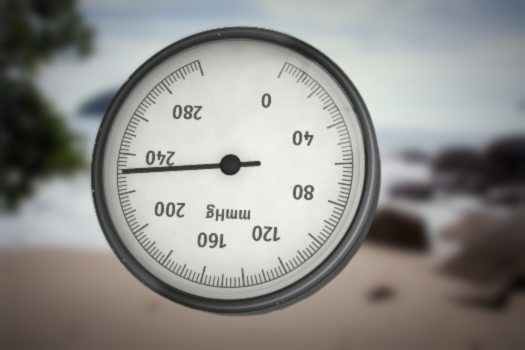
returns 230 (mmHg)
